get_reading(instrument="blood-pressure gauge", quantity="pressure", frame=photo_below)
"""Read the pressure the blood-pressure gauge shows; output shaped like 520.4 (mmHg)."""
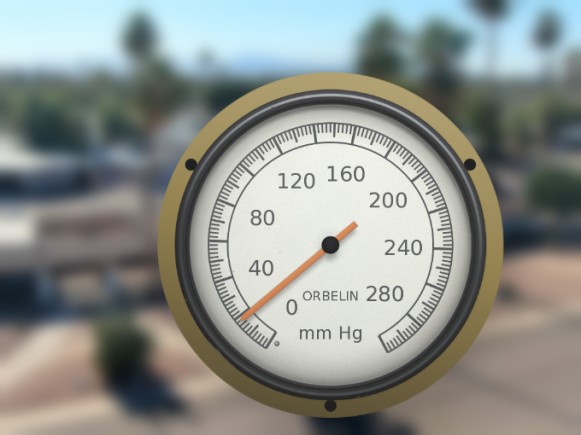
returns 18 (mmHg)
